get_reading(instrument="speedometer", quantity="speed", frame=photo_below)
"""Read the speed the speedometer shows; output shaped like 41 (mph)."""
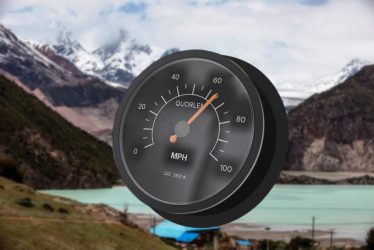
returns 65 (mph)
